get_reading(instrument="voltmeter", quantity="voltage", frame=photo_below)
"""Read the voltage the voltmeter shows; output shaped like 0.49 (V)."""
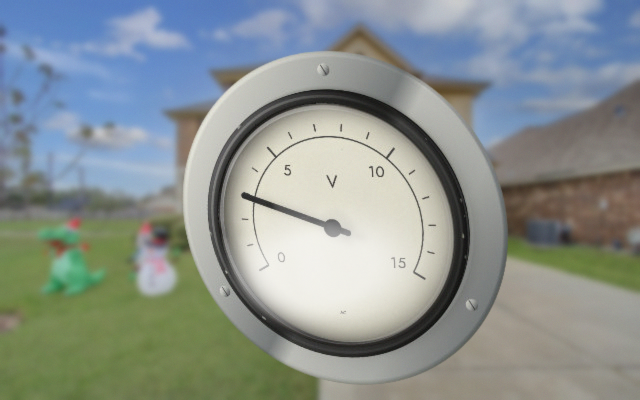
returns 3 (V)
